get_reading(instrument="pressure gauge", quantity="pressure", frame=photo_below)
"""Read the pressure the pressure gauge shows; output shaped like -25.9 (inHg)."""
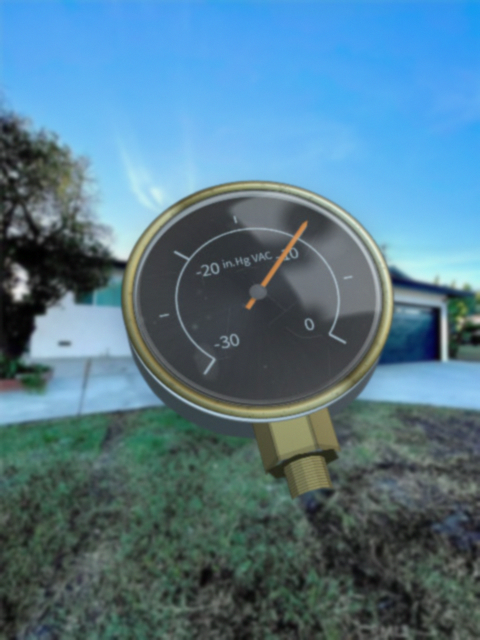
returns -10 (inHg)
